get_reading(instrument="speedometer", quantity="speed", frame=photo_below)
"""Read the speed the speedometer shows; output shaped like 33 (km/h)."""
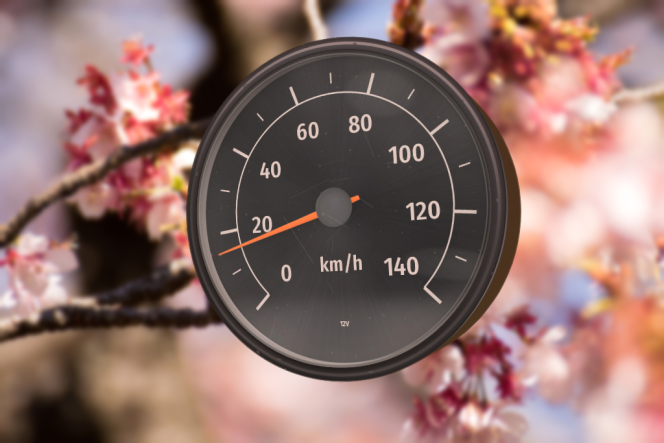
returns 15 (km/h)
